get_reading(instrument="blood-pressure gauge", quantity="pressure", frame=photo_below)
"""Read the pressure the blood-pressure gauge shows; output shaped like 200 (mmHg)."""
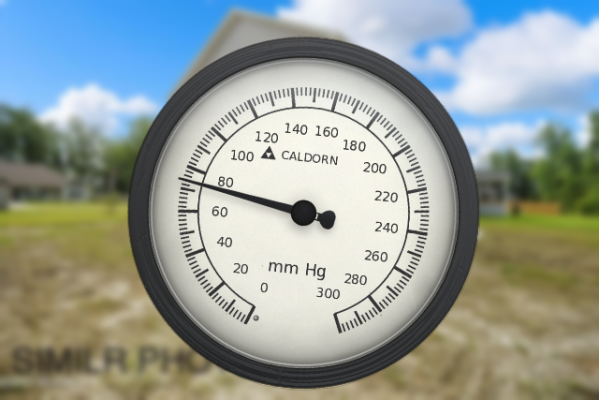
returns 74 (mmHg)
